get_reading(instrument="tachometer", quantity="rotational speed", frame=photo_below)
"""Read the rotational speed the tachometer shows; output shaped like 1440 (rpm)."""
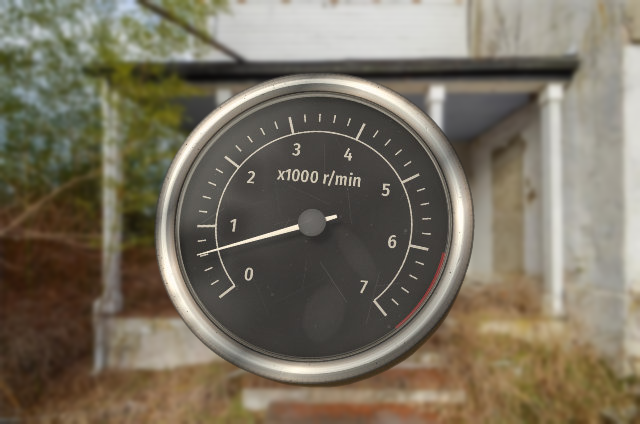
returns 600 (rpm)
